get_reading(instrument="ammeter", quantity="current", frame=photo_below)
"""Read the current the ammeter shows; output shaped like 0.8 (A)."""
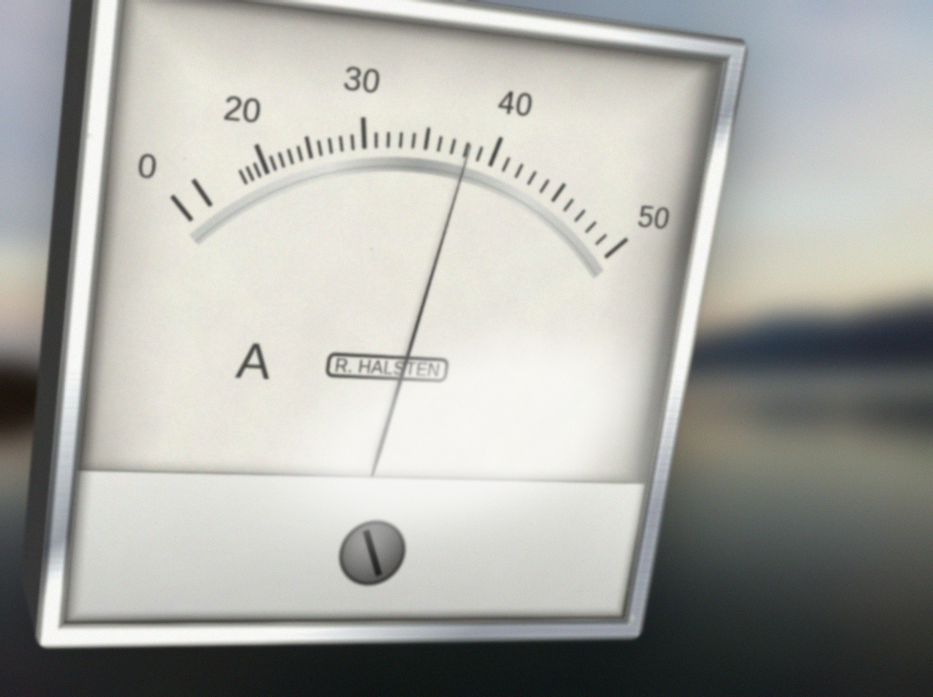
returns 38 (A)
